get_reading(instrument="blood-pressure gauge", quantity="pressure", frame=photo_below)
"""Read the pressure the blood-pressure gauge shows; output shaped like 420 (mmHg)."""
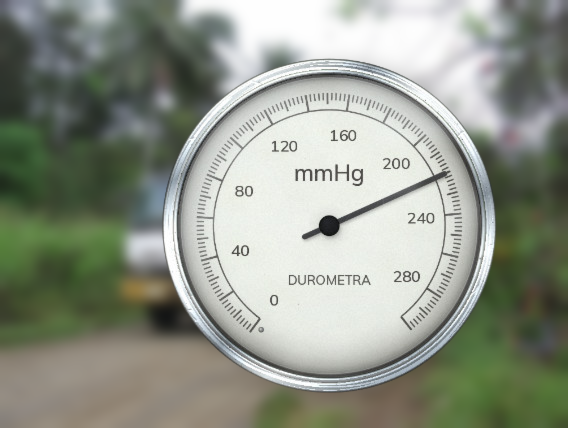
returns 220 (mmHg)
